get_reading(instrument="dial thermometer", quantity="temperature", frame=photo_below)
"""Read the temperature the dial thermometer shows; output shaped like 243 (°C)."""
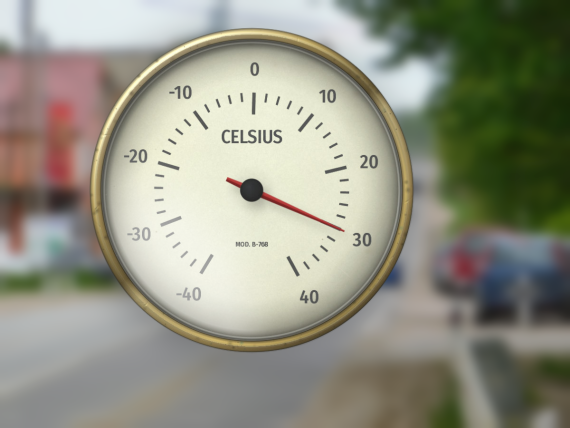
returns 30 (°C)
